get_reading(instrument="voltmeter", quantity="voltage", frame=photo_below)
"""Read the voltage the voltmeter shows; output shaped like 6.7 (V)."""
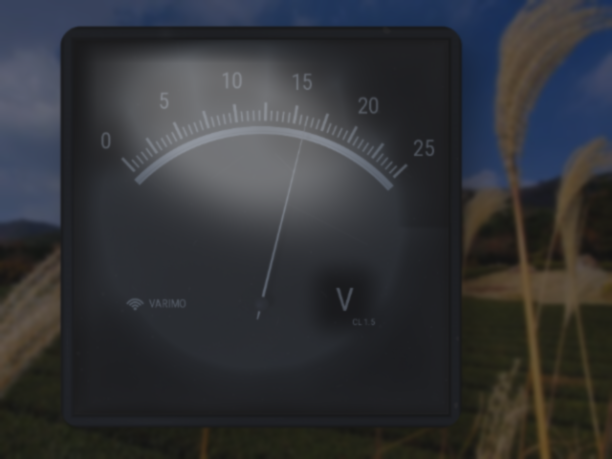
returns 16 (V)
